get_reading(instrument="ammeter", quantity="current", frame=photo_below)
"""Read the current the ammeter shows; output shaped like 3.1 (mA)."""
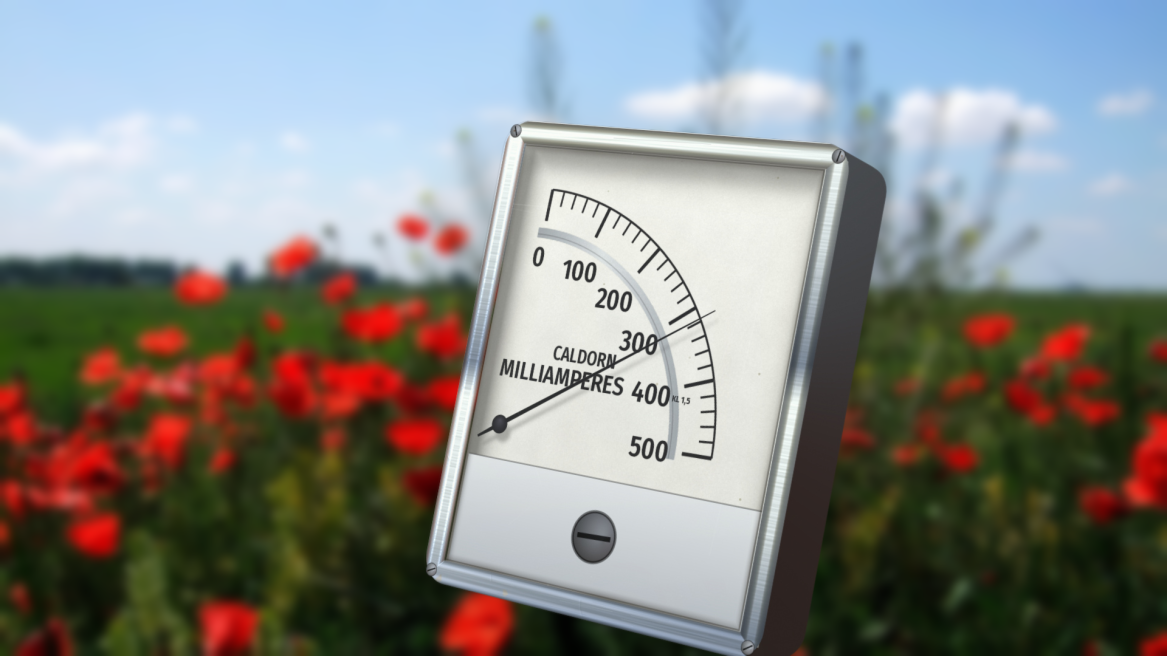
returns 320 (mA)
